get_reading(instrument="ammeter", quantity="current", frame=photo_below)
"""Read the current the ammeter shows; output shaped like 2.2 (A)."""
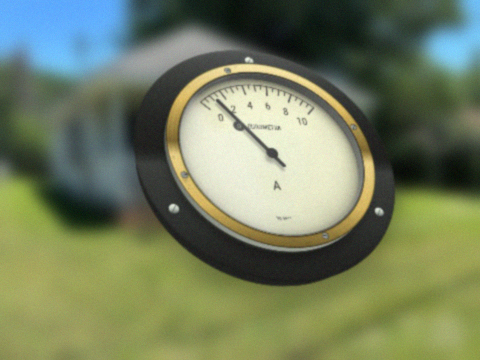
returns 1 (A)
